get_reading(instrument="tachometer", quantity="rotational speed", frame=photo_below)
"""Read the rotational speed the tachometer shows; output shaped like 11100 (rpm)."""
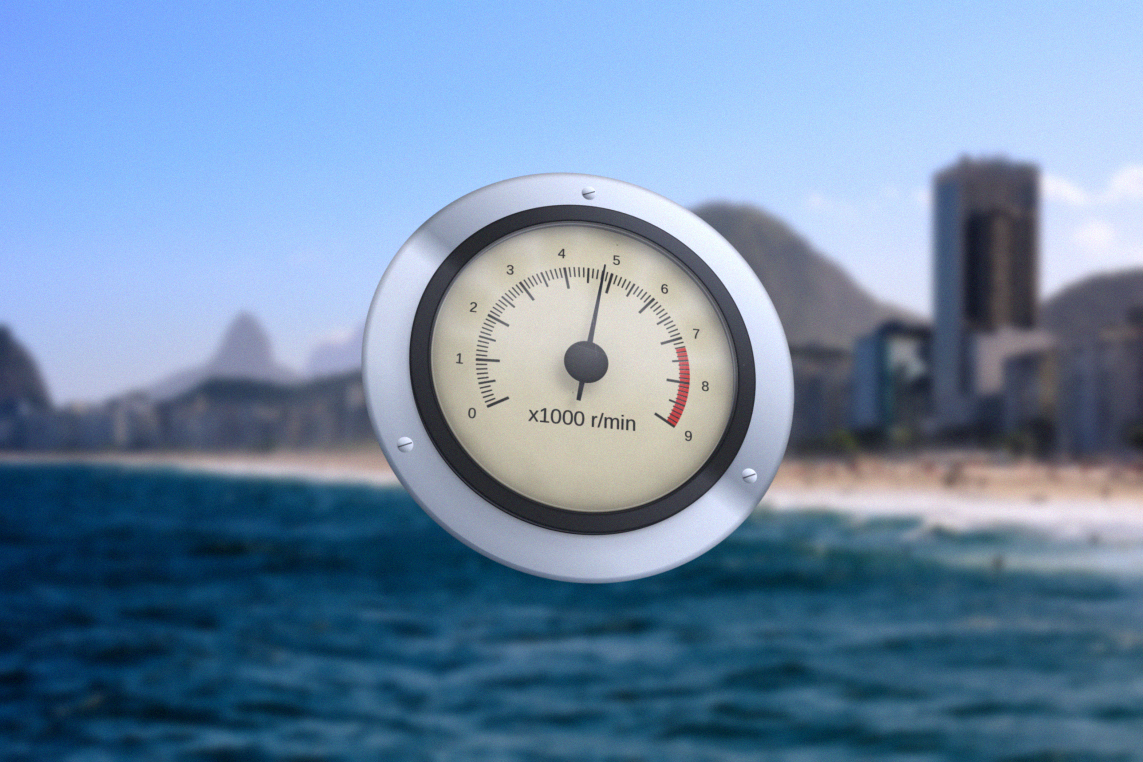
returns 4800 (rpm)
